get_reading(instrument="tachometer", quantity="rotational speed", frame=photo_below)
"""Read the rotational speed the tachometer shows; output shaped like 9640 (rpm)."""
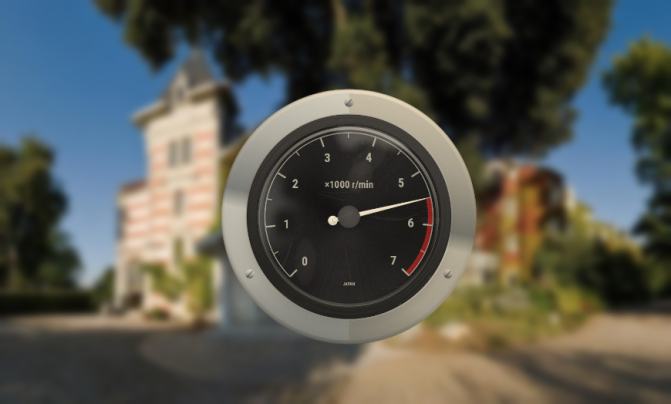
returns 5500 (rpm)
